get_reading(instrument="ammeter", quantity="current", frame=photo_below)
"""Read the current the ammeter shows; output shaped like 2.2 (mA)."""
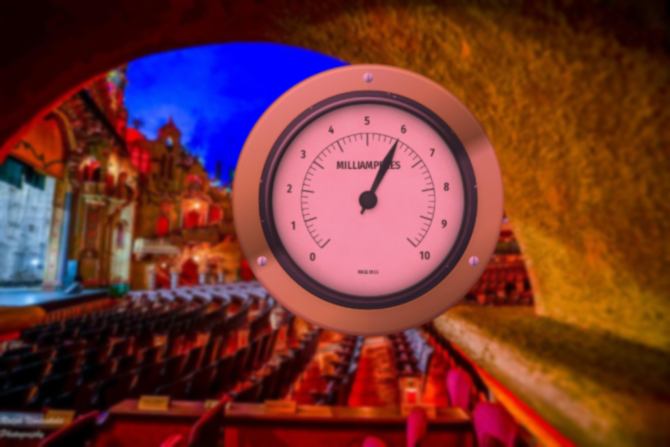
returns 6 (mA)
